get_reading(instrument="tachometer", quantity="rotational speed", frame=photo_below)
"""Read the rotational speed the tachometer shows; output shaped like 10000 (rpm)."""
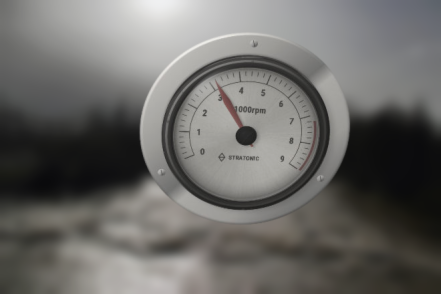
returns 3200 (rpm)
